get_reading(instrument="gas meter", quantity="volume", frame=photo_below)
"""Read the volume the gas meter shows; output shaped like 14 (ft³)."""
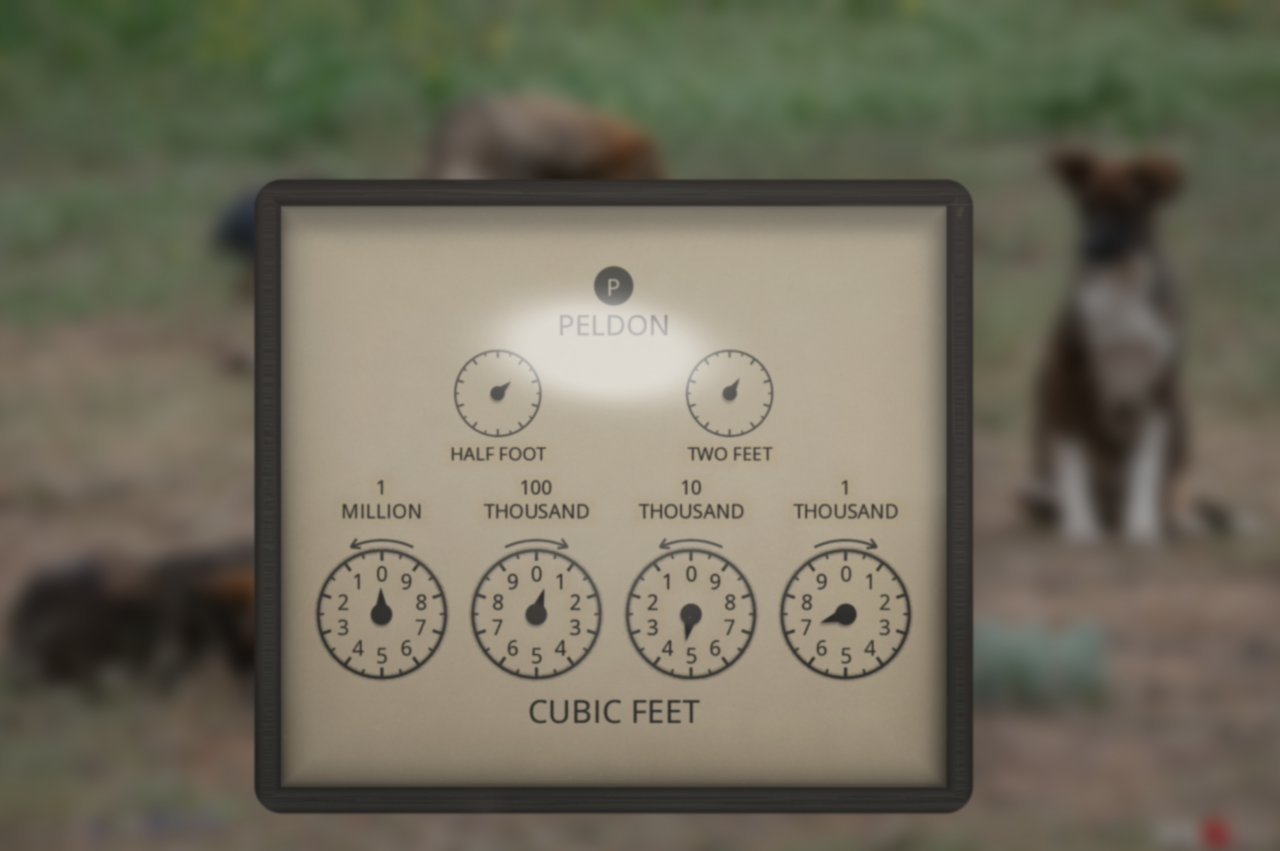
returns 4700 (ft³)
